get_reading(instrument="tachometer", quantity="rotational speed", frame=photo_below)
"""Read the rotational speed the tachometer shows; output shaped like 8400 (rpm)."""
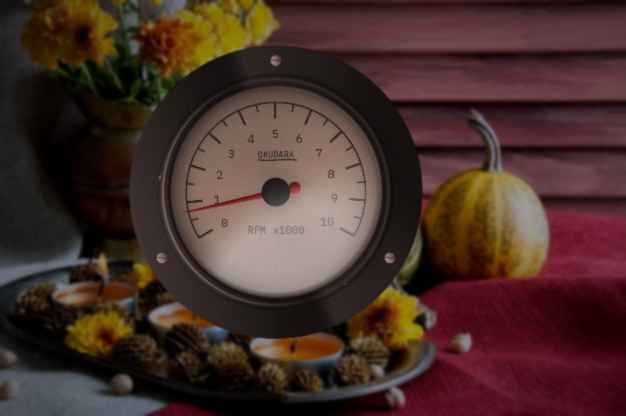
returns 750 (rpm)
